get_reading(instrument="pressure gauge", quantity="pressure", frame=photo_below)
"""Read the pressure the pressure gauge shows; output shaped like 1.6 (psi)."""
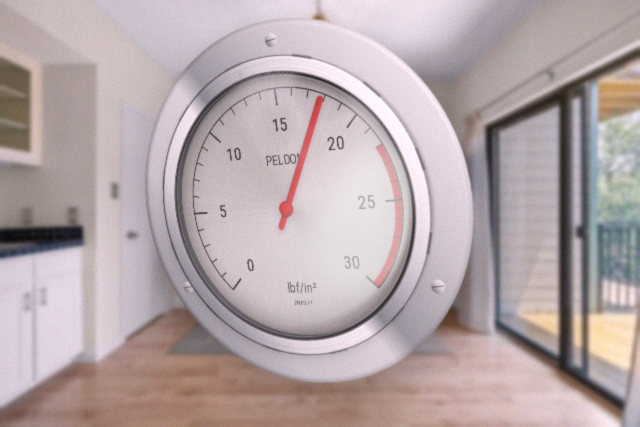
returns 18 (psi)
